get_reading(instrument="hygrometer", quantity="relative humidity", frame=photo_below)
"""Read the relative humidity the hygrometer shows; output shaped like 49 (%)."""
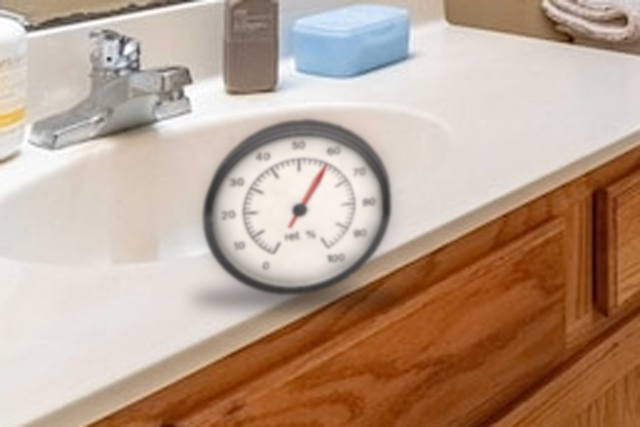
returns 60 (%)
